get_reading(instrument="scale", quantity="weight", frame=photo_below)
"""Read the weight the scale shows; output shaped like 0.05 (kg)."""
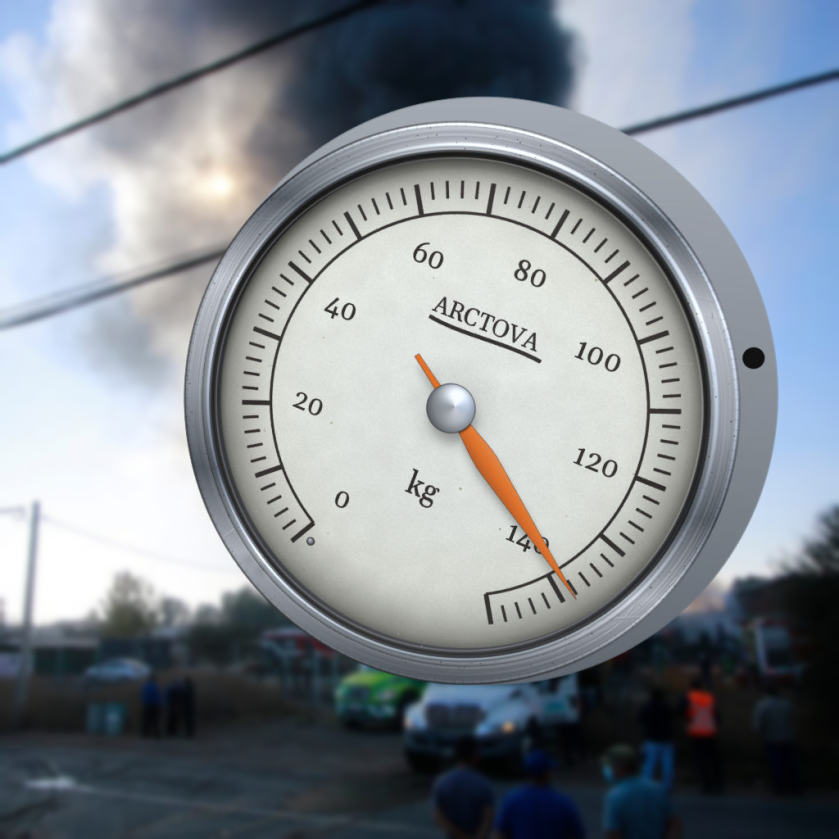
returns 138 (kg)
